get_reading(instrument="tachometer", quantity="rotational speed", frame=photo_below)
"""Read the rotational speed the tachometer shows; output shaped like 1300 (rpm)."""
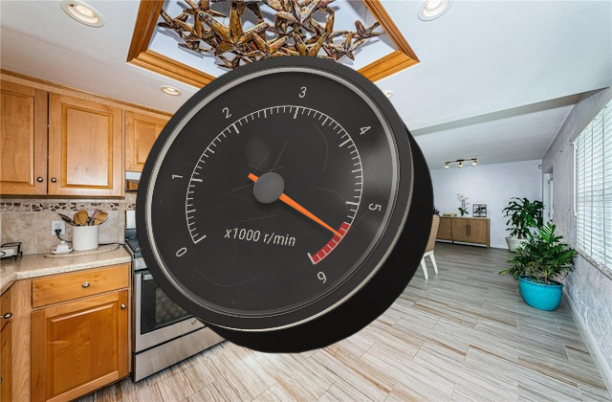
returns 5500 (rpm)
